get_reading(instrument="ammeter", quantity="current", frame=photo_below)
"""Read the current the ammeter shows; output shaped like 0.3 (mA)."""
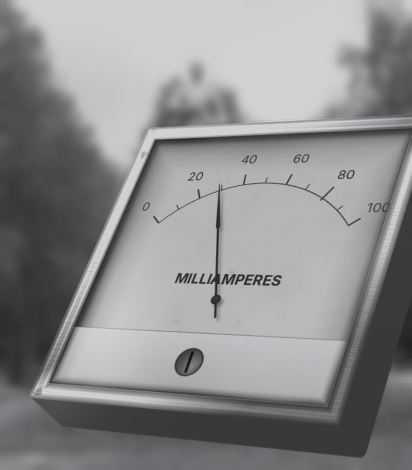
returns 30 (mA)
